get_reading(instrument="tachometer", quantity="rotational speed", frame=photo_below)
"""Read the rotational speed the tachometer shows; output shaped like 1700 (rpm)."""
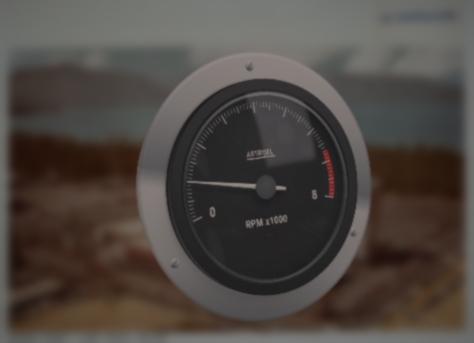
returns 1000 (rpm)
